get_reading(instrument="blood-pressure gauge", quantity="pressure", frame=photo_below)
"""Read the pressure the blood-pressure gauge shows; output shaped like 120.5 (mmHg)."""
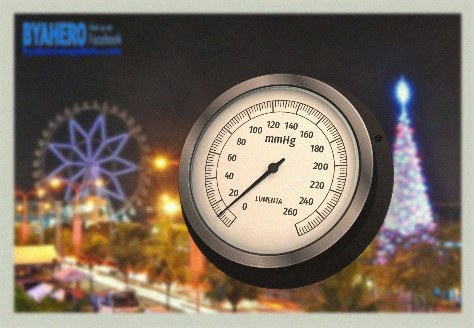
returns 10 (mmHg)
